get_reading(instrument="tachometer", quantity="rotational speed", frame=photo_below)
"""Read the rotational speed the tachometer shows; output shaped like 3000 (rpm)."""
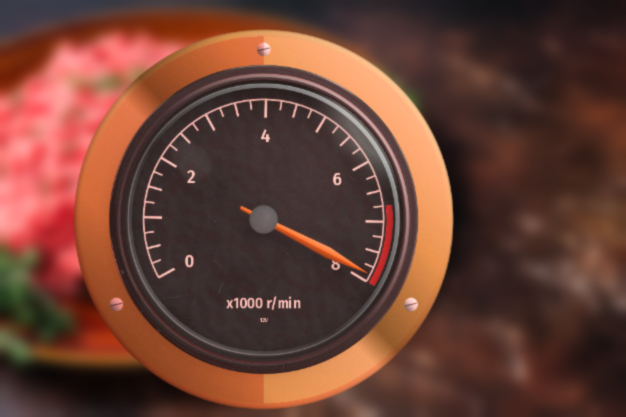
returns 7875 (rpm)
